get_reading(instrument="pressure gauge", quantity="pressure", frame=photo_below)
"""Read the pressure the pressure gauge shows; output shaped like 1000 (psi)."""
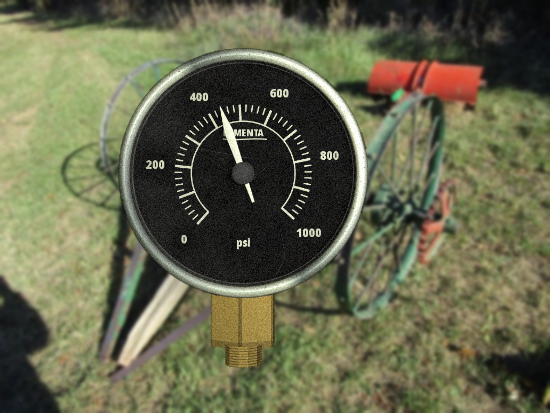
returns 440 (psi)
